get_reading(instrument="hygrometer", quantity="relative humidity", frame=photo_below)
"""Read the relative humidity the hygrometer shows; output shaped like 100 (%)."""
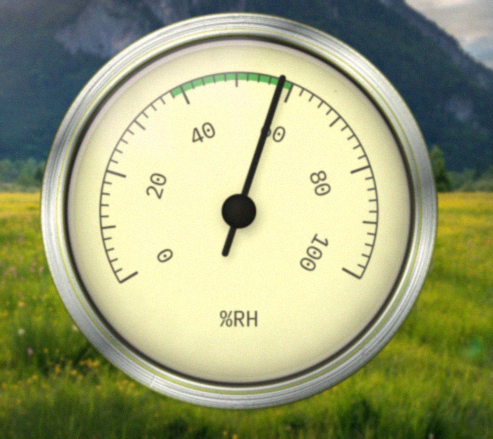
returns 58 (%)
